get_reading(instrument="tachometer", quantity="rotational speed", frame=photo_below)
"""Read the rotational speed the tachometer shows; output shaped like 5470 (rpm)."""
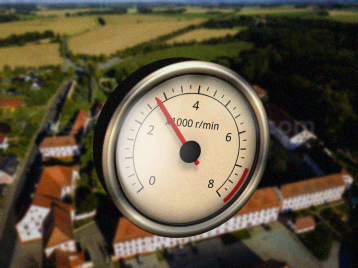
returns 2750 (rpm)
